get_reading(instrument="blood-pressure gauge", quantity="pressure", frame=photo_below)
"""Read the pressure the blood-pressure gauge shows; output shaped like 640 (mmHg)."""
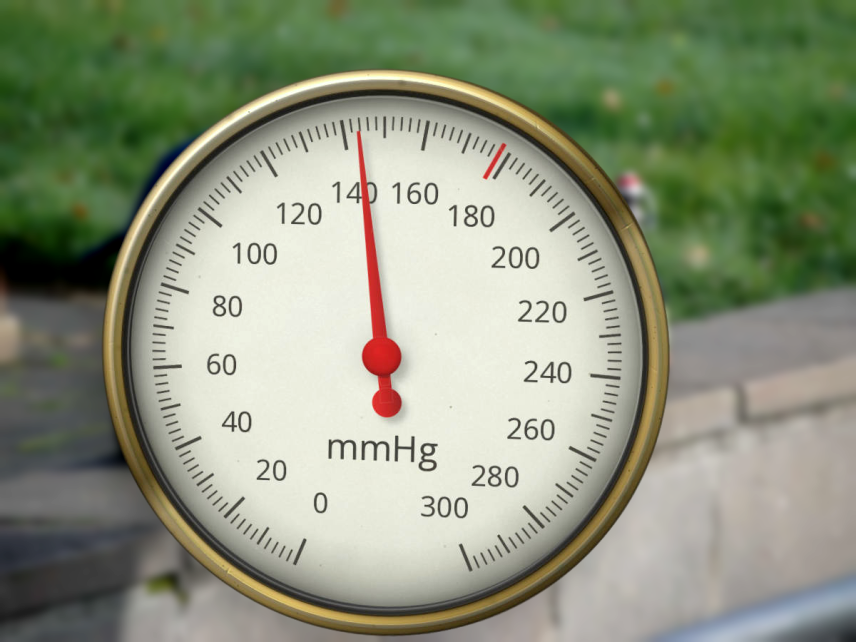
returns 144 (mmHg)
